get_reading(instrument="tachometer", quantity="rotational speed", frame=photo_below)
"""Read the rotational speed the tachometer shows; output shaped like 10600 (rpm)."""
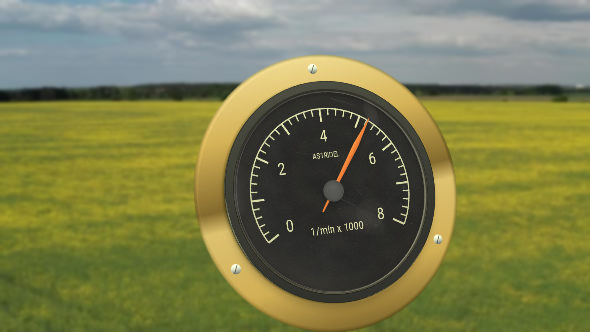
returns 5200 (rpm)
